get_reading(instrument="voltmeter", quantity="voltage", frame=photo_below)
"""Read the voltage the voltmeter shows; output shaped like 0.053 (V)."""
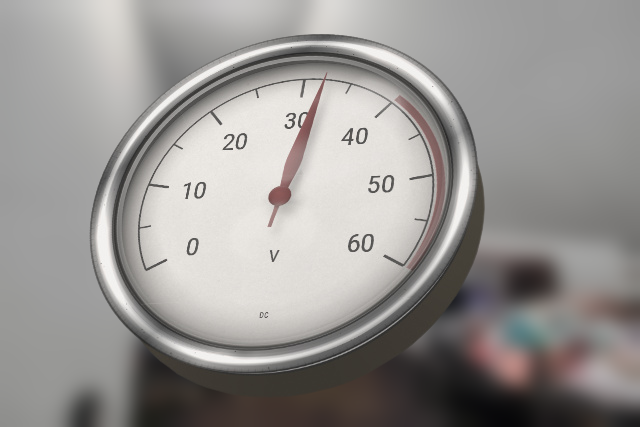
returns 32.5 (V)
